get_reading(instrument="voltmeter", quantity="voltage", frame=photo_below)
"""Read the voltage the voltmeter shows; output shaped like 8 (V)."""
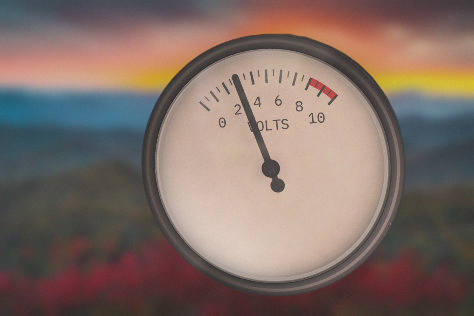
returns 3 (V)
